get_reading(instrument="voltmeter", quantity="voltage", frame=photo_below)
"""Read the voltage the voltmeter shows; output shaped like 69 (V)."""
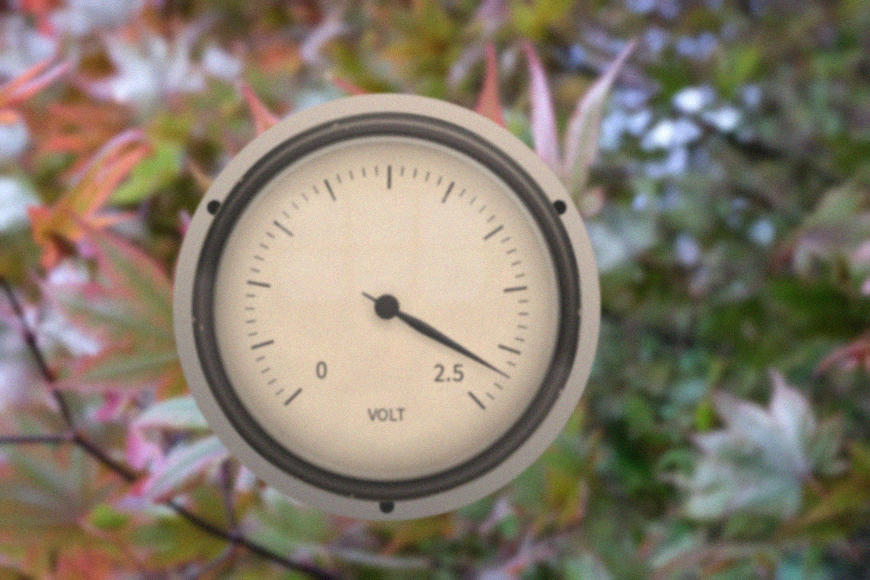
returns 2.35 (V)
